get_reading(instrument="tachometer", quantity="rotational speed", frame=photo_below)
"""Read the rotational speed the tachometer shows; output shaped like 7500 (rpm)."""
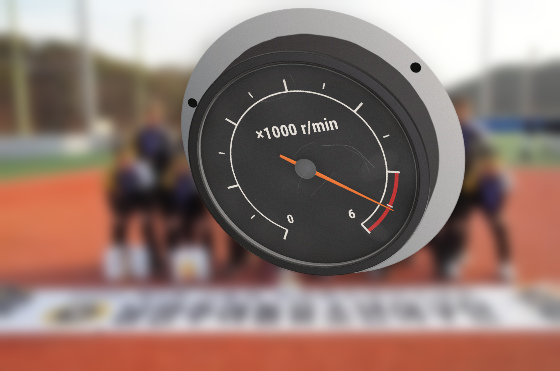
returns 5500 (rpm)
